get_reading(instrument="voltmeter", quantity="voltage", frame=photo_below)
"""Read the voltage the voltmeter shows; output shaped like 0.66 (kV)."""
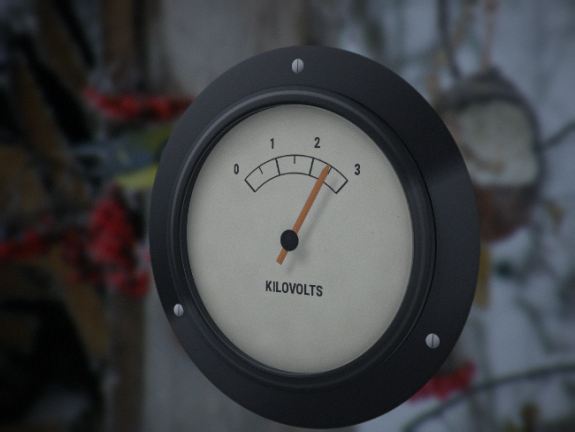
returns 2.5 (kV)
